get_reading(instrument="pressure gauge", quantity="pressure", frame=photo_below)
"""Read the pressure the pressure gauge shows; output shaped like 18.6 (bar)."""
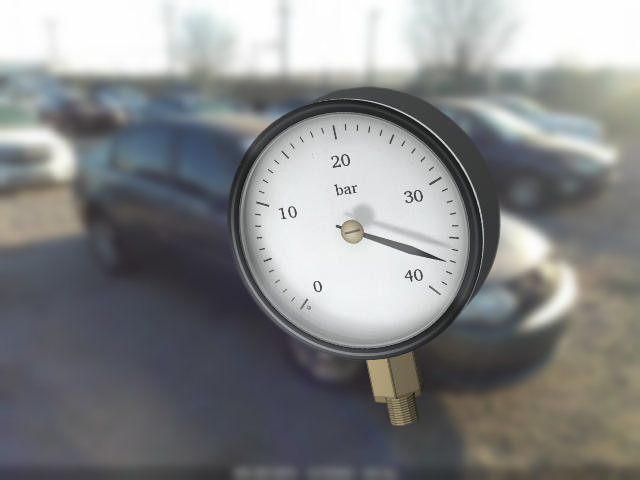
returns 37 (bar)
